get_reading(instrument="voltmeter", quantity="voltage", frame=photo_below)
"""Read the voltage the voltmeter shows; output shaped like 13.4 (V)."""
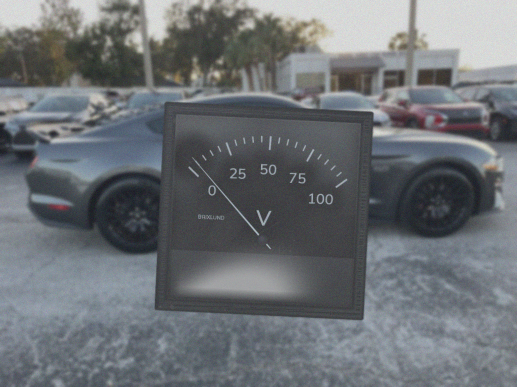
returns 5 (V)
